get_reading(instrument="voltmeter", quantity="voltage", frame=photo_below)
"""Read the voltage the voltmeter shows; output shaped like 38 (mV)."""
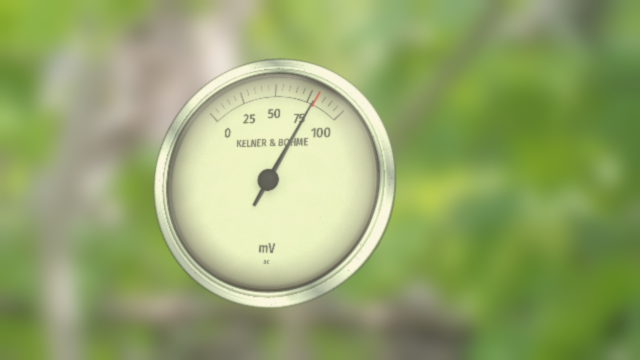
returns 80 (mV)
